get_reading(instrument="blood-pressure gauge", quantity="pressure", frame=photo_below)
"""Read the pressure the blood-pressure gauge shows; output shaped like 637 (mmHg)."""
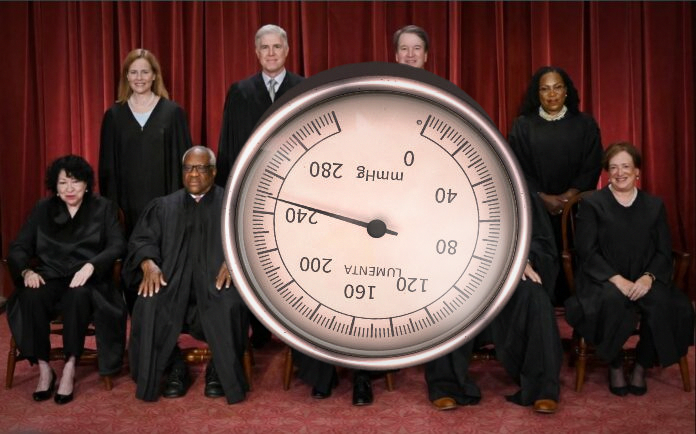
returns 250 (mmHg)
